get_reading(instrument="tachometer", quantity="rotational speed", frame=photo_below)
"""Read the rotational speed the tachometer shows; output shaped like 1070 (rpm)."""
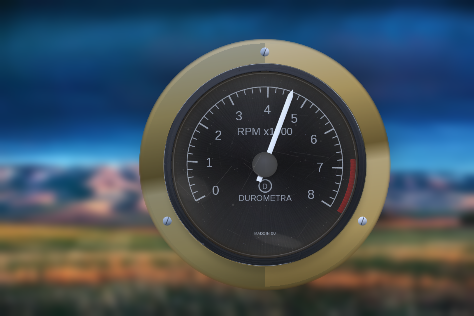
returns 4600 (rpm)
